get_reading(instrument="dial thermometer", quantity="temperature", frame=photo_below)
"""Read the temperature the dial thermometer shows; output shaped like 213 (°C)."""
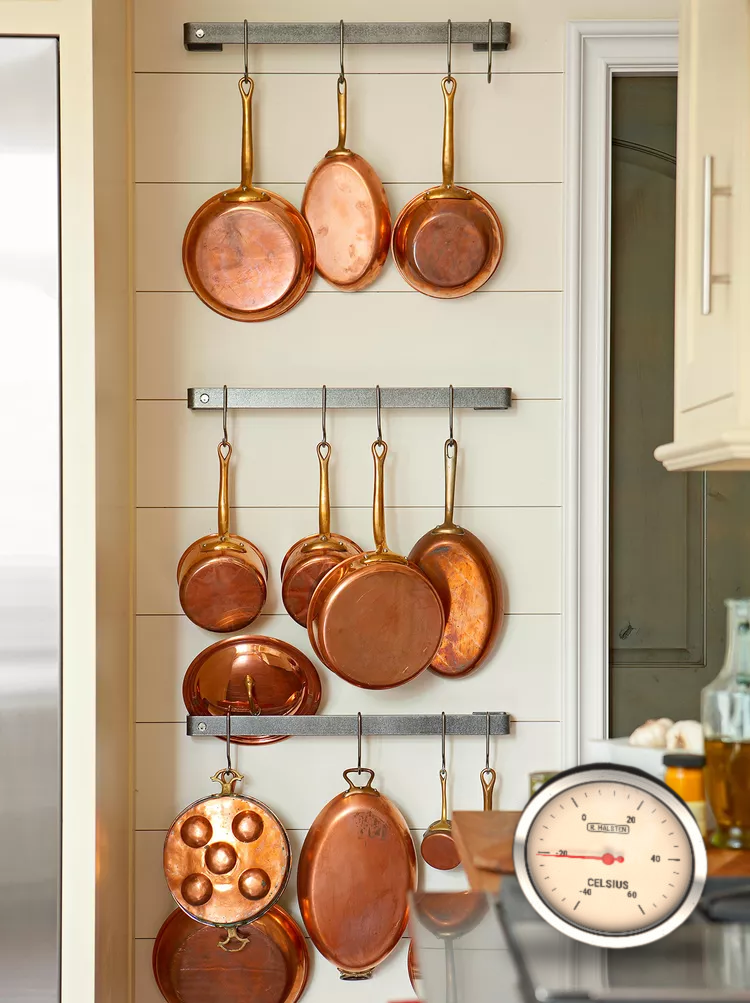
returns -20 (°C)
